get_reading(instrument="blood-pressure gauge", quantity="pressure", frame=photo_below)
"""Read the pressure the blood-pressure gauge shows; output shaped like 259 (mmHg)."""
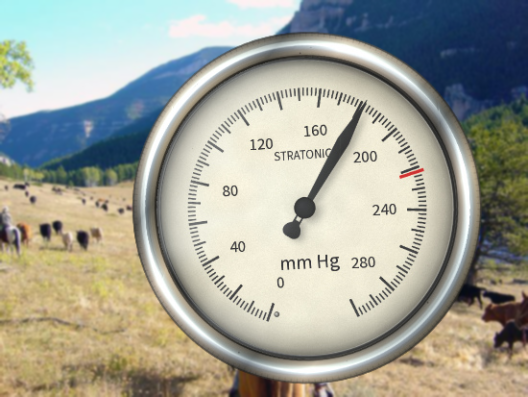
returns 182 (mmHg)
